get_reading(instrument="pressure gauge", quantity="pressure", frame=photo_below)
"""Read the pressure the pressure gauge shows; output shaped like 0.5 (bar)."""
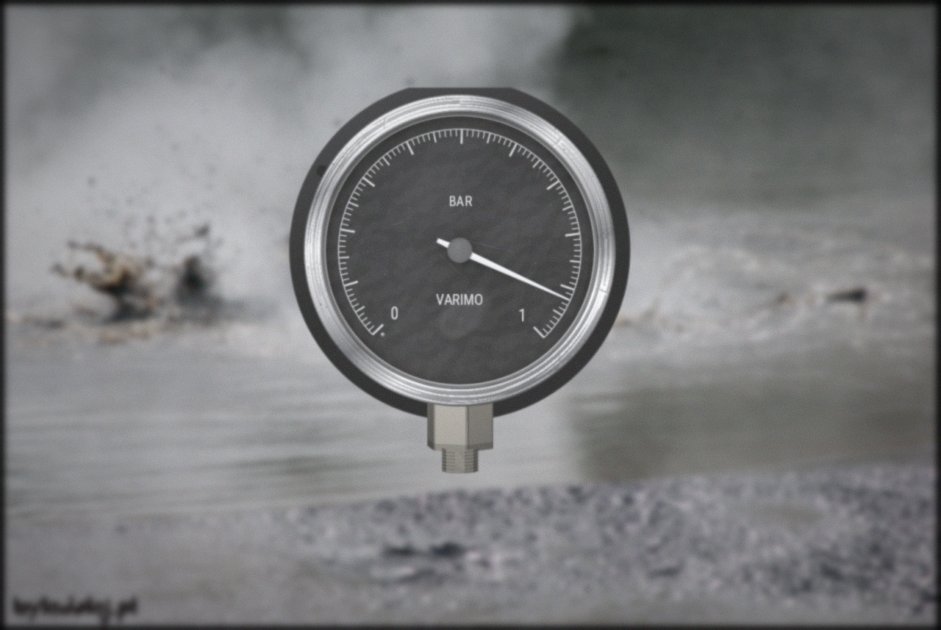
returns 0.92 (bar)
